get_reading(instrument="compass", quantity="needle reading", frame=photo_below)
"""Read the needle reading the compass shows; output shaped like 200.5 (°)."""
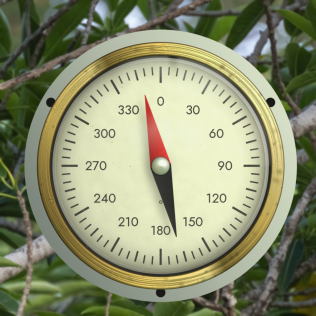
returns 347.5 (°)
